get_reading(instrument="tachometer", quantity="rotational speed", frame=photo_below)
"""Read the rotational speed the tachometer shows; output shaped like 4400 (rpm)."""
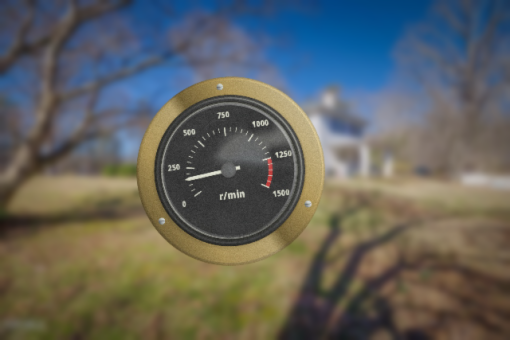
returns 150 (rpm)
